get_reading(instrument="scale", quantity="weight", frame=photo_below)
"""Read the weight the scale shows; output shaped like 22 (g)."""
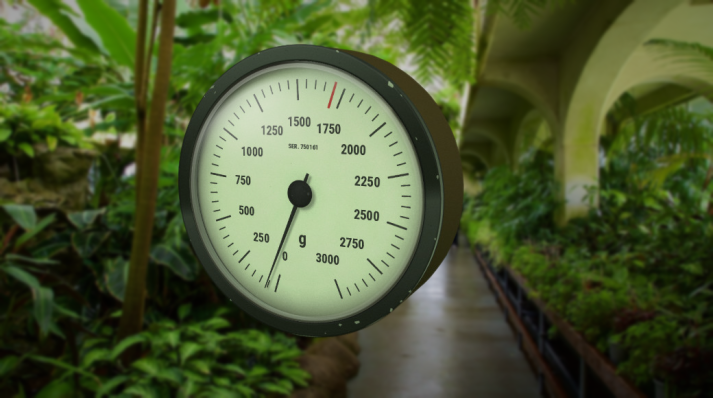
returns 50 (g)
